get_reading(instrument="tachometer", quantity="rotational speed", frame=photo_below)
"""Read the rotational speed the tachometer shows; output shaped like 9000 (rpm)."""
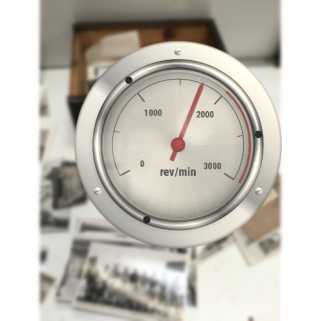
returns 1750 (rpm)
